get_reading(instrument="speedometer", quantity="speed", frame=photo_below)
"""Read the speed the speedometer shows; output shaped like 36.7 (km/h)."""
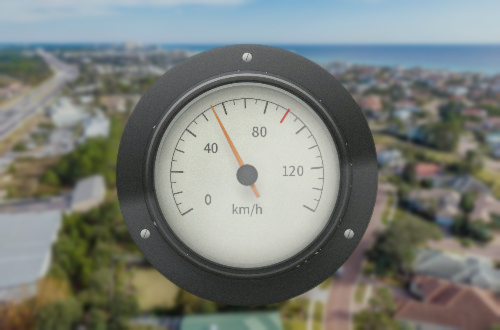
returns 55 (km/h)
